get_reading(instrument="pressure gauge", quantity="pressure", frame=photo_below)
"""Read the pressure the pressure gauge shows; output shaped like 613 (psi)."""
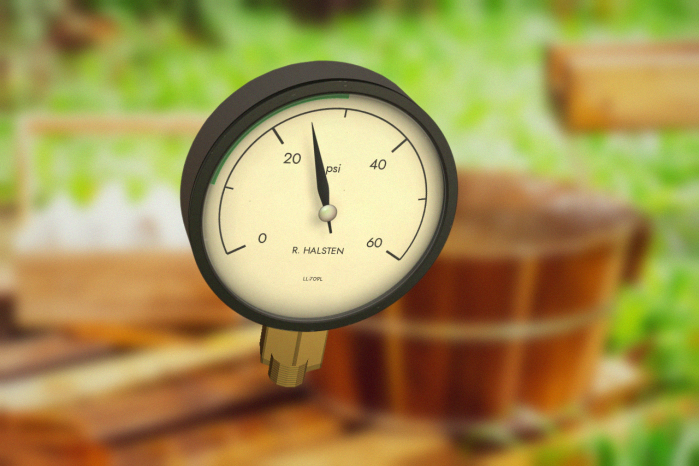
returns 25 (psi)
